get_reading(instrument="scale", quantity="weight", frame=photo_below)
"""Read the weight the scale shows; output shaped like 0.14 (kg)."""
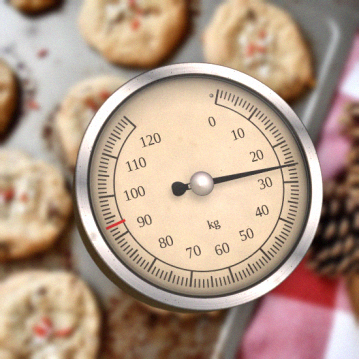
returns 26 (kg)
